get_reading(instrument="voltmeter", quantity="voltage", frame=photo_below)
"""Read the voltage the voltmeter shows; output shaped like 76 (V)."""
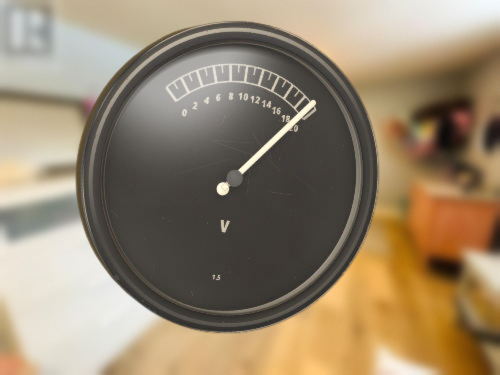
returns 19 (V)
